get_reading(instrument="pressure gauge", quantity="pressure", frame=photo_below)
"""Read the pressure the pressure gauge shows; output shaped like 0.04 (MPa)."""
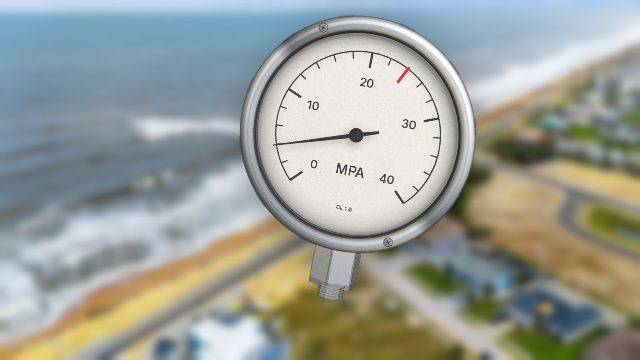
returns 4 (MPa)
